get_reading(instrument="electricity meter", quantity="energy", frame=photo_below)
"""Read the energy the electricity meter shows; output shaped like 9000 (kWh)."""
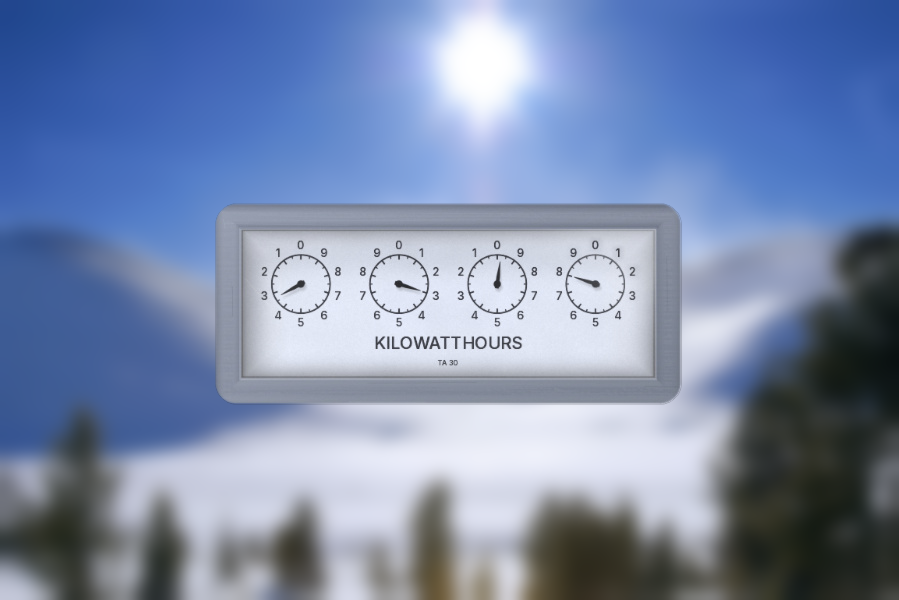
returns 3298 (kWh)
